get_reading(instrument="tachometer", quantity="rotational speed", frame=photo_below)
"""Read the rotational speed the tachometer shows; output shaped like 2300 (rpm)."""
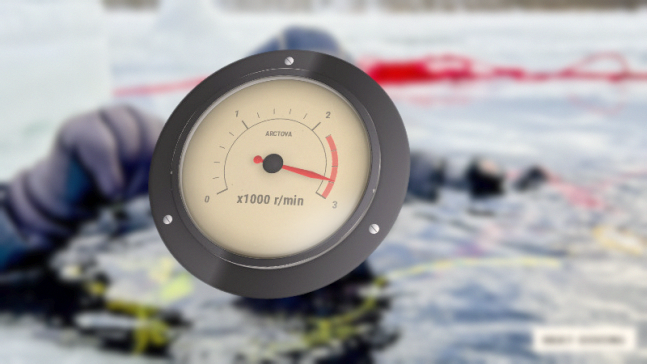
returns 2800 (rpm)
